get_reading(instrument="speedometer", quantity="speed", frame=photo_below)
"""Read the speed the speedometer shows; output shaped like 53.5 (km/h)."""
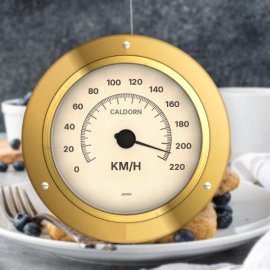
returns 210 (km/h)
